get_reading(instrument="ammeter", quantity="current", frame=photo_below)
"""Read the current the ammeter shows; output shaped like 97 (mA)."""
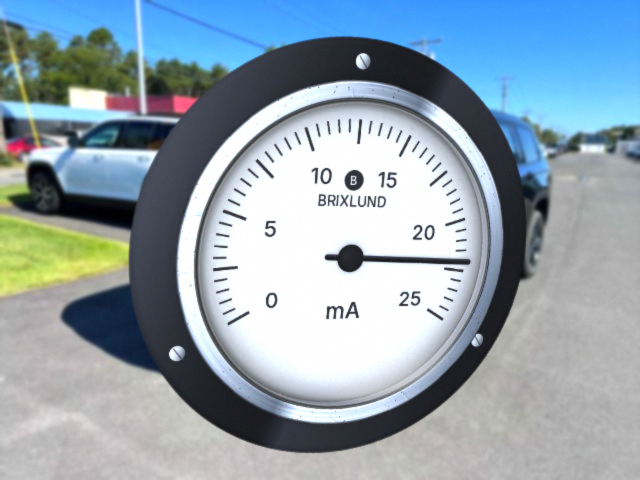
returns 22 (mA)
